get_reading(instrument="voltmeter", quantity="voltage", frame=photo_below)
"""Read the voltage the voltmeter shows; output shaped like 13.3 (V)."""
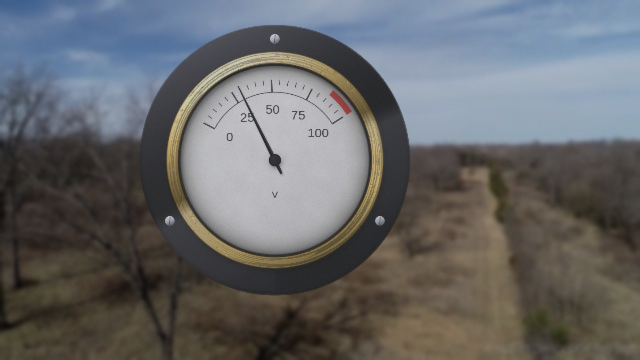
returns 30 (V)
